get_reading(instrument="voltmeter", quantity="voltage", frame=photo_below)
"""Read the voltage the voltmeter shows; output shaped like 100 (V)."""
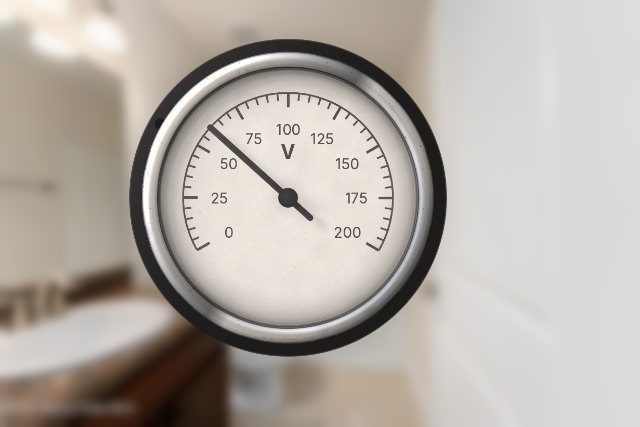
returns 60 (V)
